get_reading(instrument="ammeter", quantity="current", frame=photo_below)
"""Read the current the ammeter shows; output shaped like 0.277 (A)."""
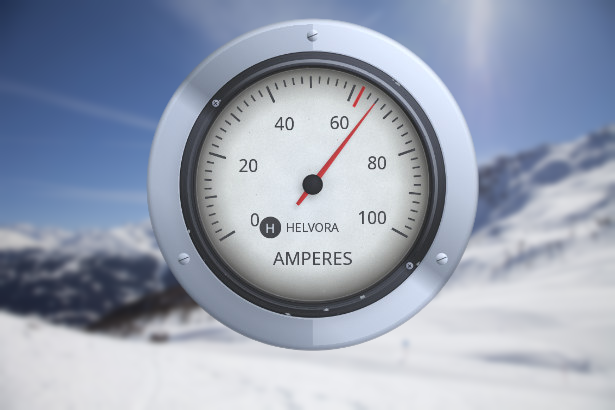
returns 66 (A)
